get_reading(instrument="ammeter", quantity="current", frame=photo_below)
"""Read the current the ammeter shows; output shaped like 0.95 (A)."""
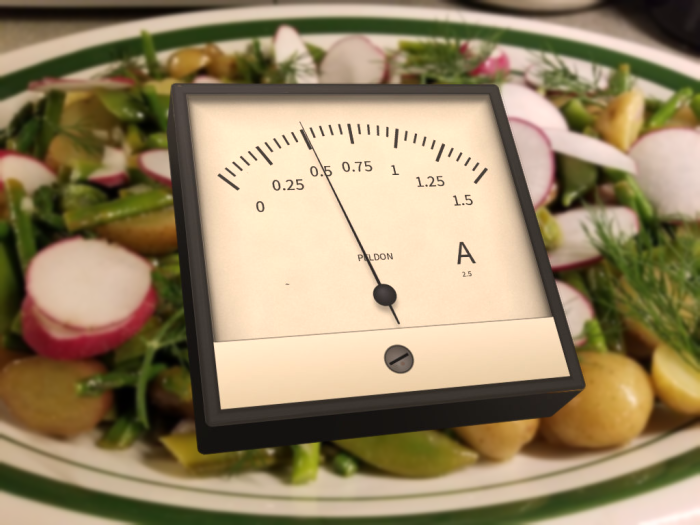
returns 0.5 (A)
